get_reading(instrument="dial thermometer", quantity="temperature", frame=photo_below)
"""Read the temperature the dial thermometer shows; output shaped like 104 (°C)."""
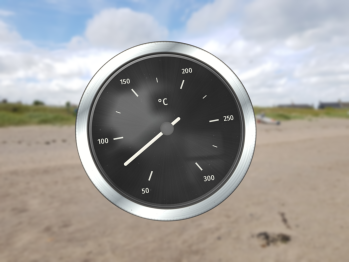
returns 75 (°C)
